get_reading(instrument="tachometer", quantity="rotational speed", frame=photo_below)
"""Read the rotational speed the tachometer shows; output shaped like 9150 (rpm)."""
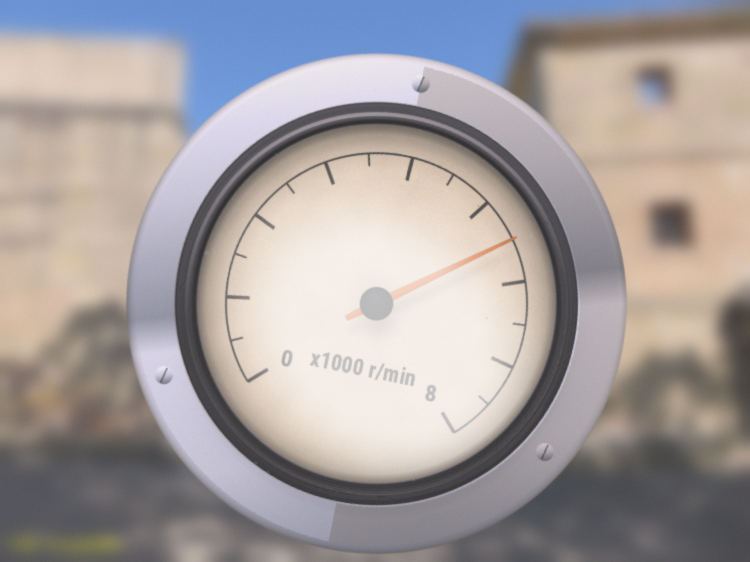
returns 5500 (rpm)
